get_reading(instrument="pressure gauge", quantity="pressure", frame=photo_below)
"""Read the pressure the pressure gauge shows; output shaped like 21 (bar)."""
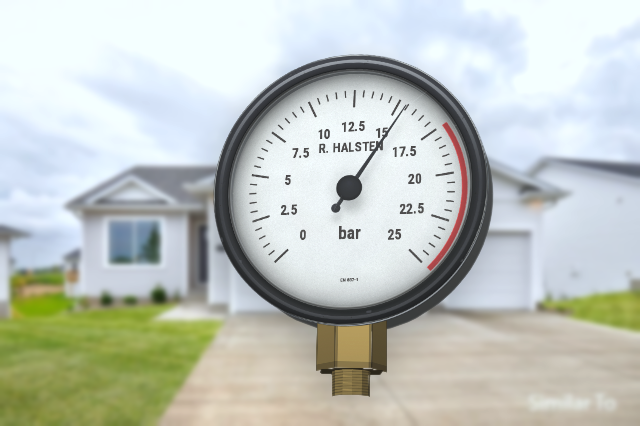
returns 15.5 (bar)
